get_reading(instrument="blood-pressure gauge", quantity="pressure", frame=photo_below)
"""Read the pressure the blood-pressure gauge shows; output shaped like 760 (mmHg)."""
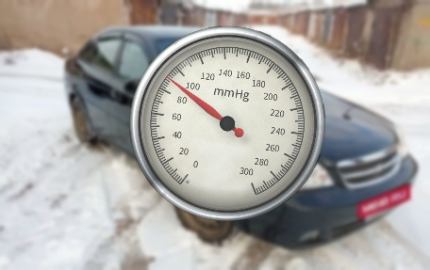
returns 90 (mmHg)
